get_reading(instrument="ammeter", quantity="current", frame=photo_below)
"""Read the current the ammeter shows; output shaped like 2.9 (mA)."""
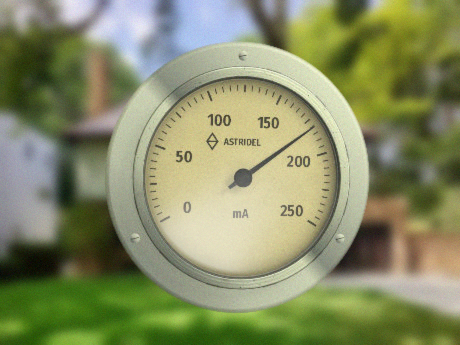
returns 180 (mA)
